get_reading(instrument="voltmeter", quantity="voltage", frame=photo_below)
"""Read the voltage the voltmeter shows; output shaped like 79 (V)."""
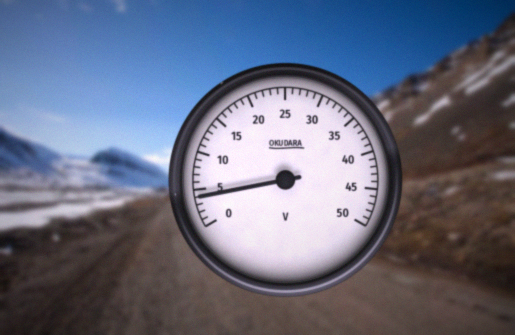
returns 4 (V)
